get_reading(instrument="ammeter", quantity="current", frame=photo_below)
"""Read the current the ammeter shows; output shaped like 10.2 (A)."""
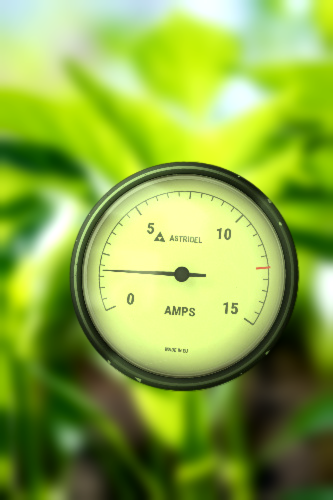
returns 1.75 (A)
